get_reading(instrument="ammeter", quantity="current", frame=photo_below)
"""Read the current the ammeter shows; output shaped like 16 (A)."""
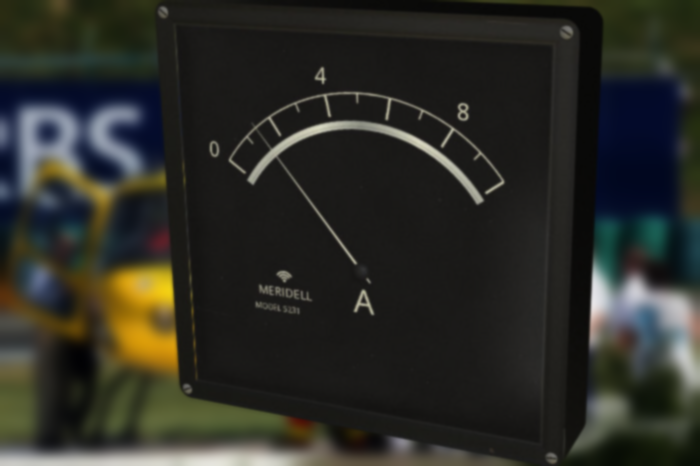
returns 1.5 (A)
